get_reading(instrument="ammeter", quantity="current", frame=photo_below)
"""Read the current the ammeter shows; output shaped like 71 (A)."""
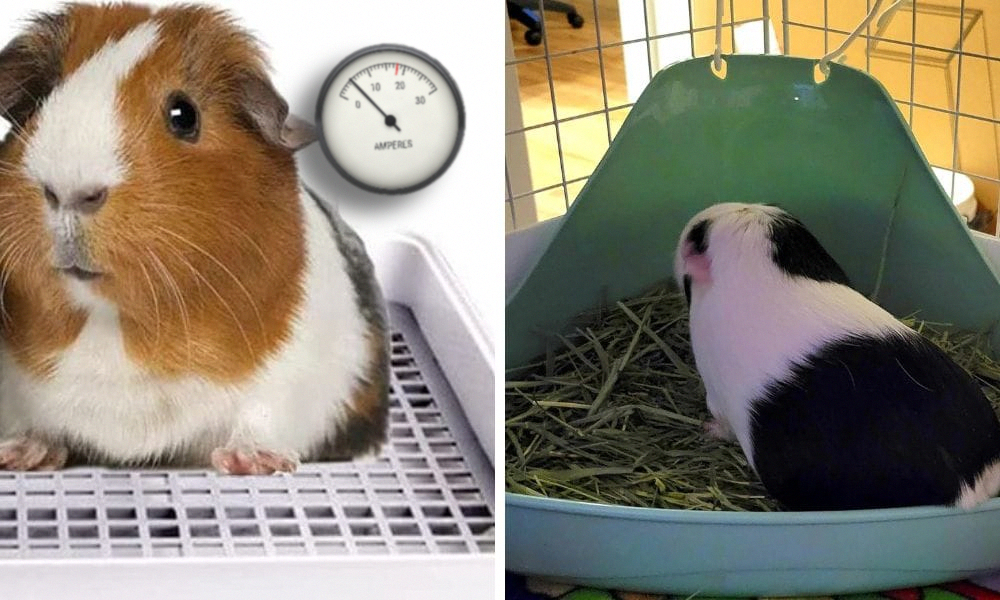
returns 5 (A)
